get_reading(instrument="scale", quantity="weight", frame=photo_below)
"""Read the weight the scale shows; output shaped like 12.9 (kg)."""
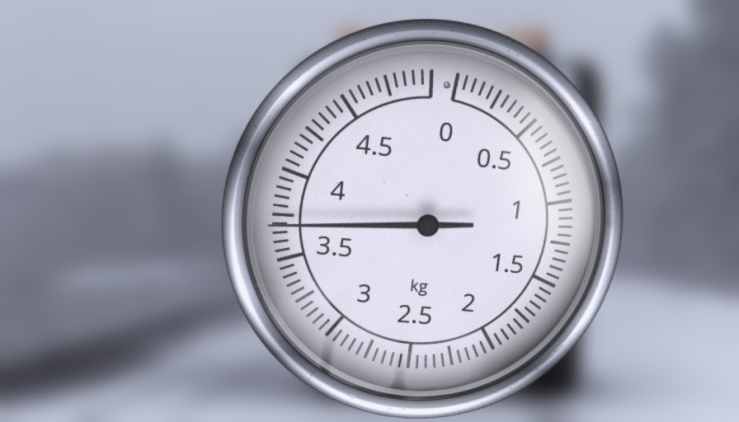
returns 3.7 (kg)
